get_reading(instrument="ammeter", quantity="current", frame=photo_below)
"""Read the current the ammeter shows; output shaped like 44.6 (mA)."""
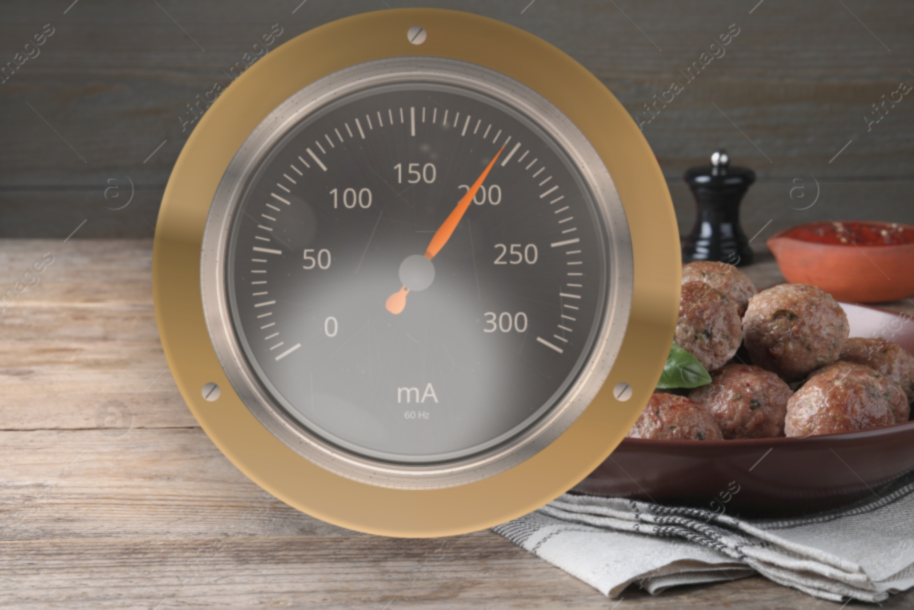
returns 195 (mA)
